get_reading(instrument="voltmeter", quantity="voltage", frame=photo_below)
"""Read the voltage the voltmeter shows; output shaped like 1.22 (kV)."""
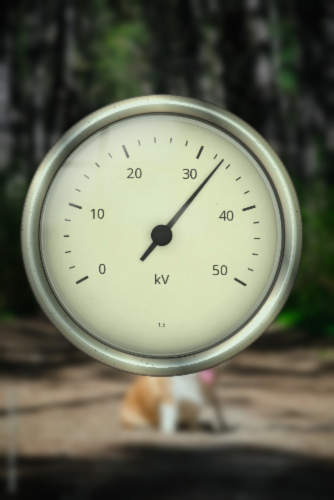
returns 33 (kV)
